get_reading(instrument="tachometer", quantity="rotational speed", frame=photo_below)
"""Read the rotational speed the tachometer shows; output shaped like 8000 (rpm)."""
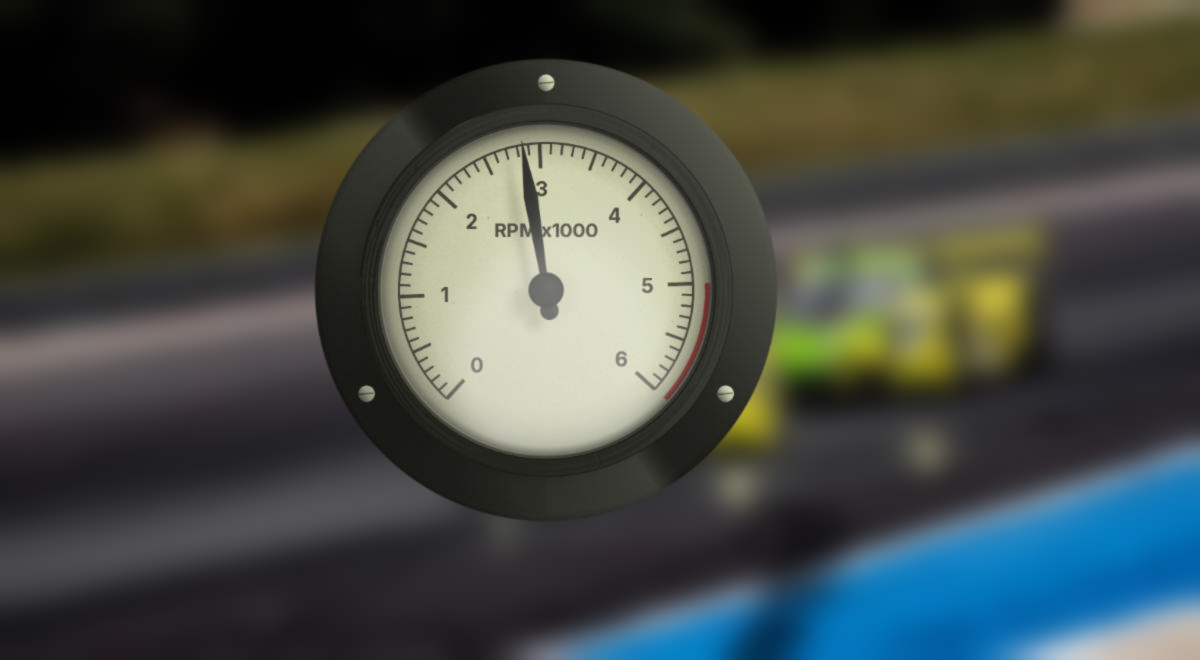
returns 2850 (rpm)
